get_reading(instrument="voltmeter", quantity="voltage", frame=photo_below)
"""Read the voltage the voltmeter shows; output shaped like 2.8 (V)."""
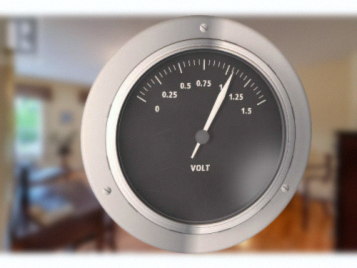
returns 1.05 (V)
